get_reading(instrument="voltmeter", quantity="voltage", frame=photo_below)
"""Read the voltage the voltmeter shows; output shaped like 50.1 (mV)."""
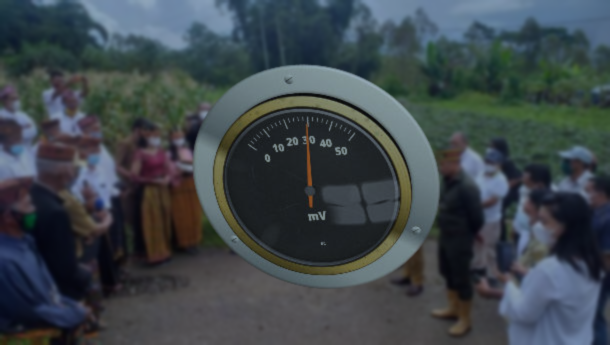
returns 30 (mV)
